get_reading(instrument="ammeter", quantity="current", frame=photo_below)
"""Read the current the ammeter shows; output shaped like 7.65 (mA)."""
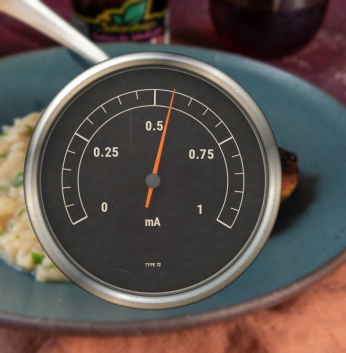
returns 0.55 (mA)
